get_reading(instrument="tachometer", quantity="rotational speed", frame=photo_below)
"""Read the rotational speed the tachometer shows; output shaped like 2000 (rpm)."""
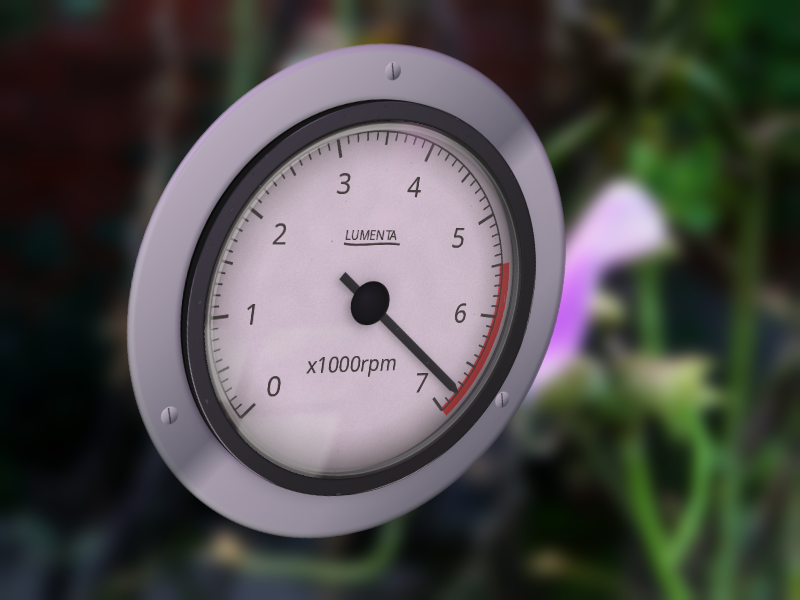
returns 6800 (rpm)
